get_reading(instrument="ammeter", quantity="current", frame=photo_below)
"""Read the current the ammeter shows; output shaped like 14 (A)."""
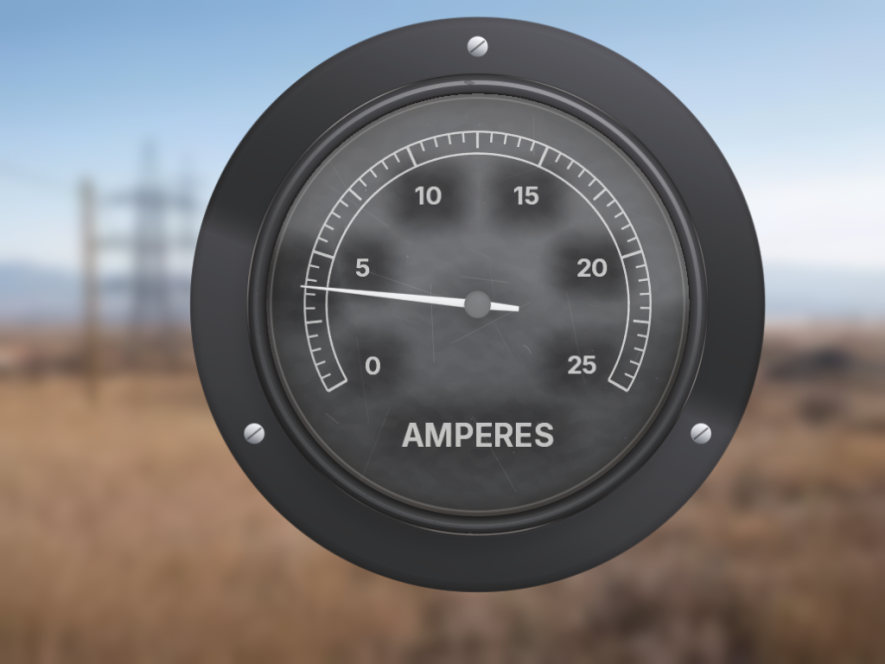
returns 3.75 (A)
